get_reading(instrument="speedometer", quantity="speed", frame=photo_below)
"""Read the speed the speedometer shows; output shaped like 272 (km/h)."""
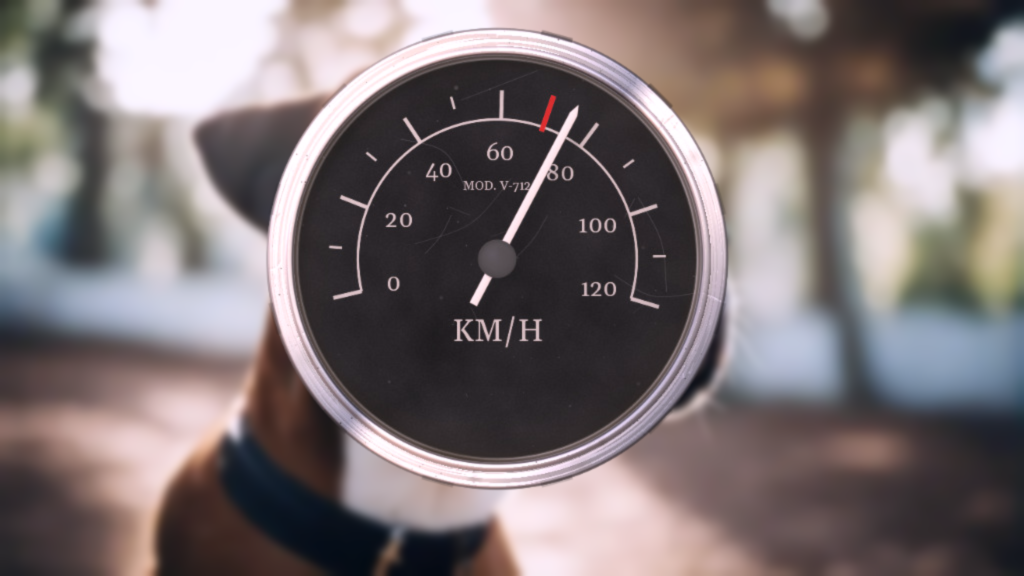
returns 75 (km/h)
